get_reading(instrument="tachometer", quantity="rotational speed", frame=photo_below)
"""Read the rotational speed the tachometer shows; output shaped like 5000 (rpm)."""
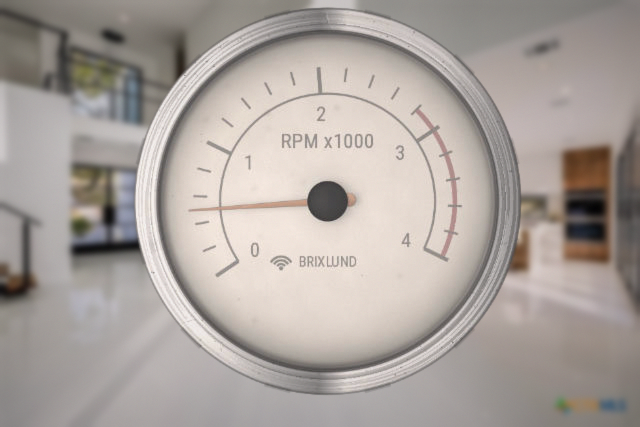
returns 500 (rpm)
